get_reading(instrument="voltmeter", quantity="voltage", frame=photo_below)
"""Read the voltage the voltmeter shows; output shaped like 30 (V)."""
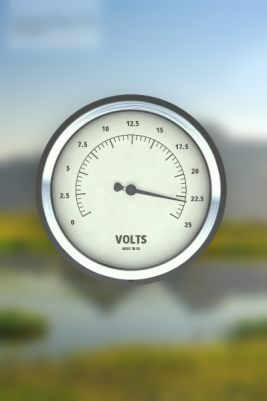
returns 23 (V)
